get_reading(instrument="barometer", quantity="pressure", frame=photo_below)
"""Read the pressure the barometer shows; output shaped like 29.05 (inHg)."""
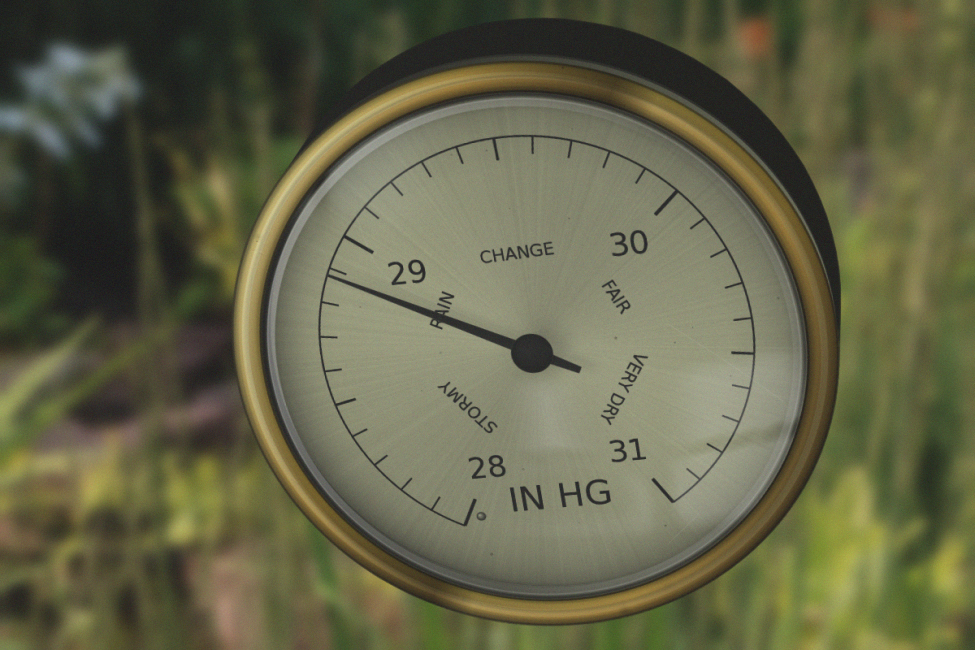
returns 28.9 (inHg)
